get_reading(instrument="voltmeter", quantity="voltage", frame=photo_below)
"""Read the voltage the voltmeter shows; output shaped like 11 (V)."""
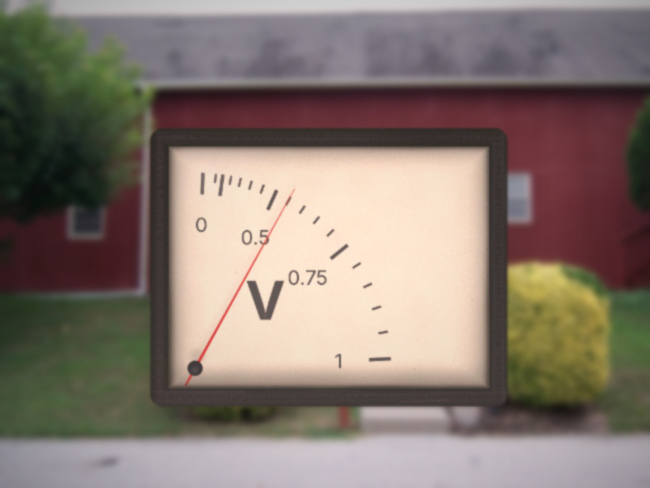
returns 0.55 (V)
